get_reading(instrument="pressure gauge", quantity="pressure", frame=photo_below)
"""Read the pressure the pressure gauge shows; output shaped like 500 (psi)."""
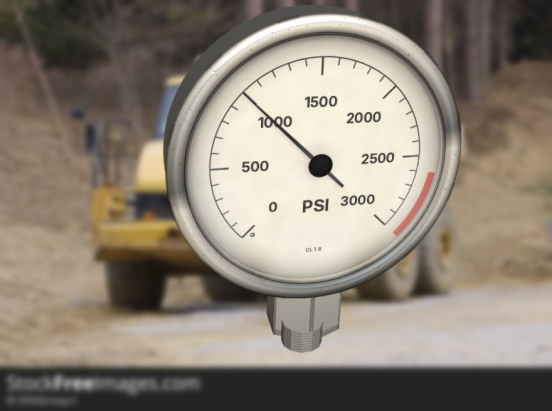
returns 1000 (psi)
